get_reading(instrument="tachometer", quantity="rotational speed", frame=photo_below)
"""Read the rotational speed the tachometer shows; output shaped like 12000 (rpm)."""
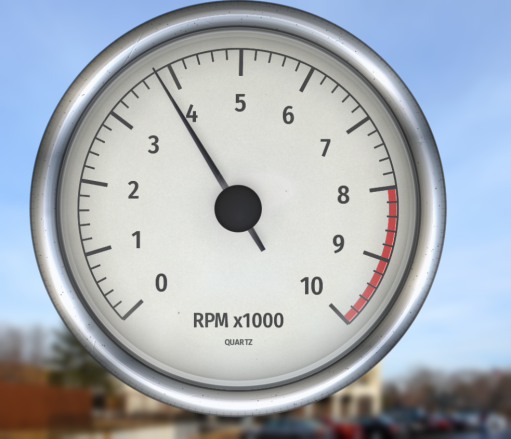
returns 3800 (rpm)
